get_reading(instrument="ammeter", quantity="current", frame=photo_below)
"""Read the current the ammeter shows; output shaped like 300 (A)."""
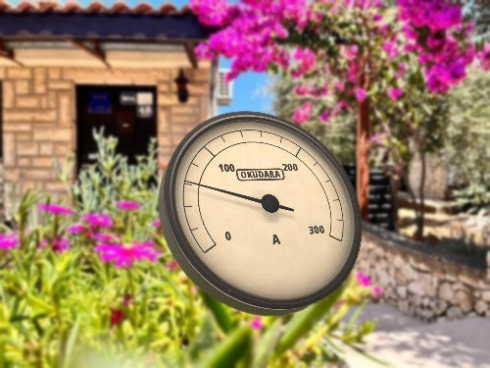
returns 60 (A)
